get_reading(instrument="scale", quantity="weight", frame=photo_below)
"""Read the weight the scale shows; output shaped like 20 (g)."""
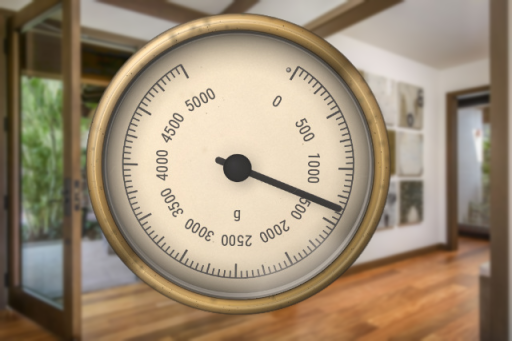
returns 1350 (g)
